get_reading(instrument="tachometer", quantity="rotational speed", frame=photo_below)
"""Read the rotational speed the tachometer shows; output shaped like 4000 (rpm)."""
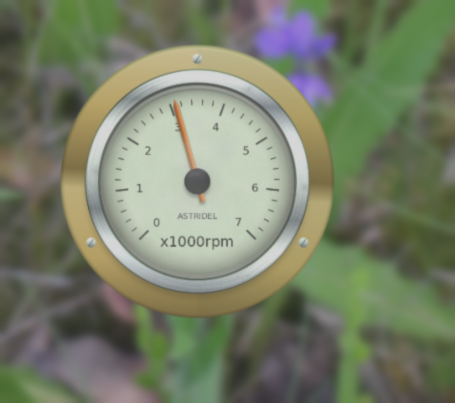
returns 3100 (rpm)
